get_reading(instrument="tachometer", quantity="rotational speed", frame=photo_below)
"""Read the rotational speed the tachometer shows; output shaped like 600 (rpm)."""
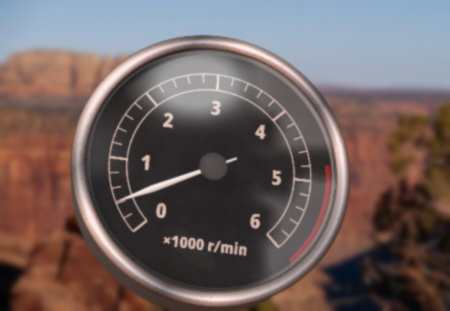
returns 400 (rpm)
